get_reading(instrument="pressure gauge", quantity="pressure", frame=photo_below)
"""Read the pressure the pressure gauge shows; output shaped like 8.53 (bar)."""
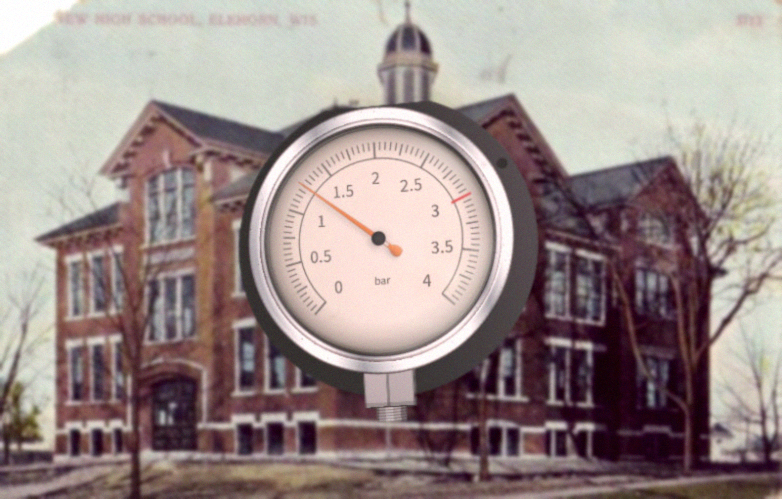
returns 1.25 (bar)
